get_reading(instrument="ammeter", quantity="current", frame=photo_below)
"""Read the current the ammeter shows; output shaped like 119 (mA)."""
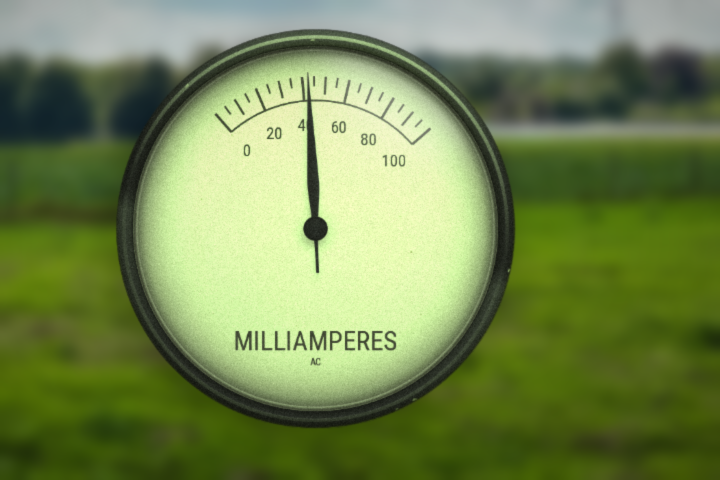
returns 42.5 (mA)
